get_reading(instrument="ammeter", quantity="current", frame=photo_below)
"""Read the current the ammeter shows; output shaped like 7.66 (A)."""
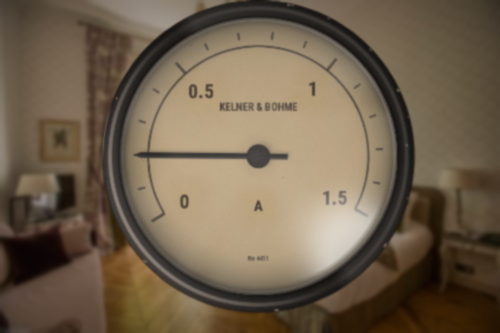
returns 0.2 (A)
